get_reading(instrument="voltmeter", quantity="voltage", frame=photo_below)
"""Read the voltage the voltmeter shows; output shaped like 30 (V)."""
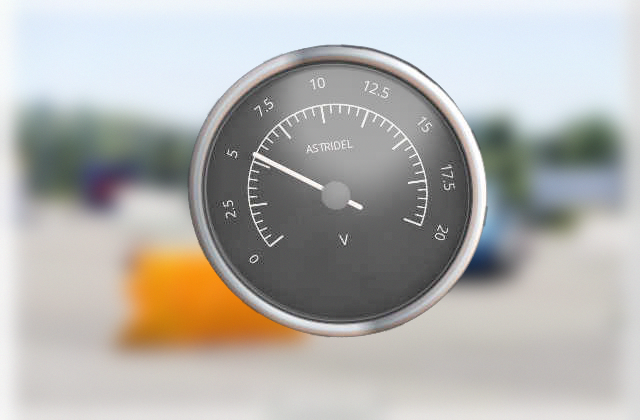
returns 5.5 (V)
